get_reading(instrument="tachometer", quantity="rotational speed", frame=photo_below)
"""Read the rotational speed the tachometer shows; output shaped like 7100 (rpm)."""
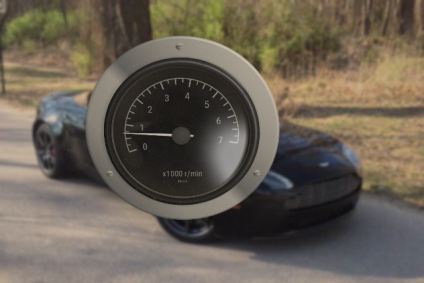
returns 750 (rpm)
